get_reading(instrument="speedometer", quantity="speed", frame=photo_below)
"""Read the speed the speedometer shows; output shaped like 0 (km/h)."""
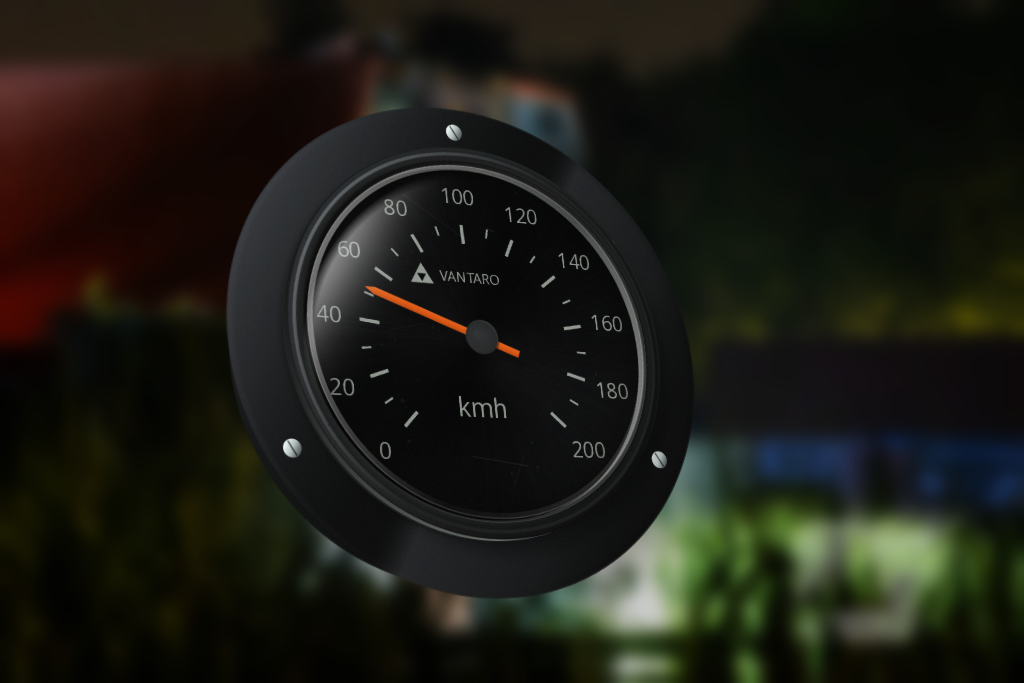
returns 50 (km/h)
